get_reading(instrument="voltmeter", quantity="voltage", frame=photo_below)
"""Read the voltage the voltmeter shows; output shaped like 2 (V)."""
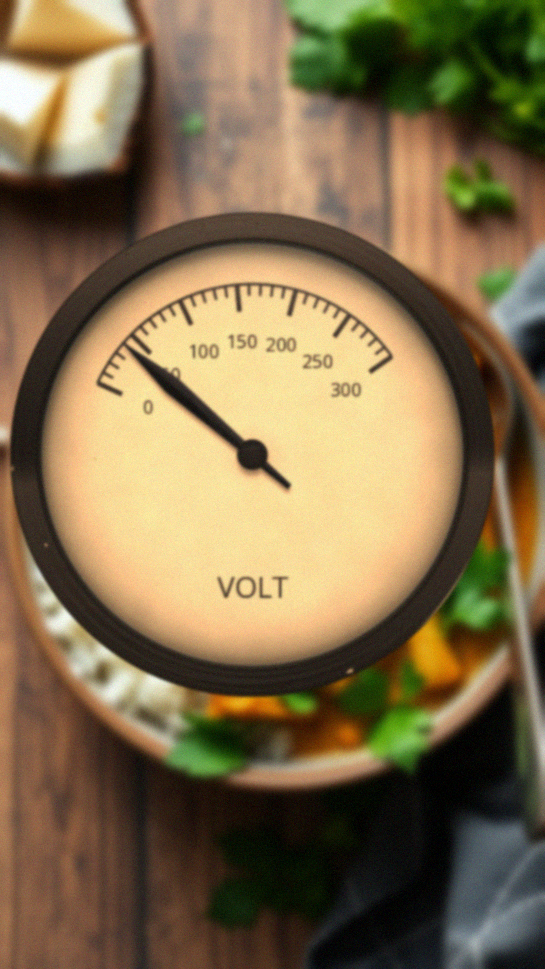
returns 40 (V)
